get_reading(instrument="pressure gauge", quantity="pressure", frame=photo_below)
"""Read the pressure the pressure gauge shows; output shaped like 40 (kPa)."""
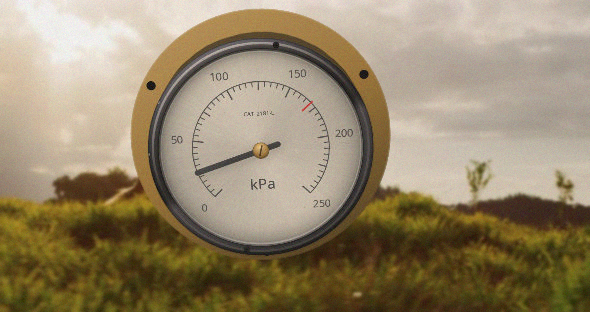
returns 25 (kPa)
